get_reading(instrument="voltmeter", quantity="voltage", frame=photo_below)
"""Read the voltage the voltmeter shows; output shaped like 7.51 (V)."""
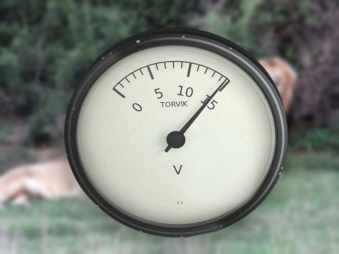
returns 14.5 (V)
